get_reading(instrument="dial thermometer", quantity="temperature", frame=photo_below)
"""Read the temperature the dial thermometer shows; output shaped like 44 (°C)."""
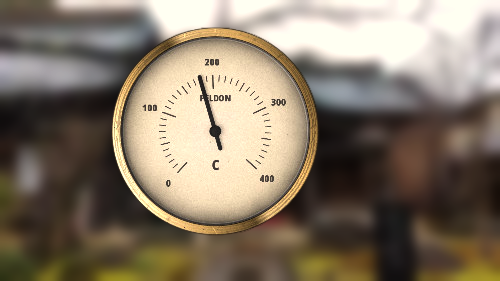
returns 180 (°C)
